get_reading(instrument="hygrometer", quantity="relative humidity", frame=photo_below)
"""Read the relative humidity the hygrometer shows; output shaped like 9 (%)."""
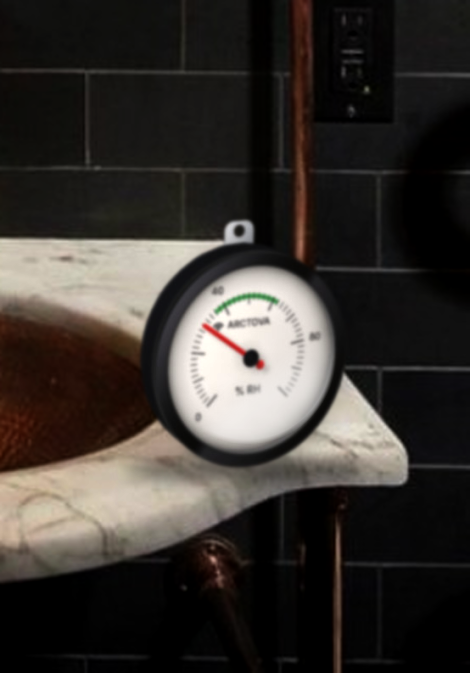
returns 30 (%)
